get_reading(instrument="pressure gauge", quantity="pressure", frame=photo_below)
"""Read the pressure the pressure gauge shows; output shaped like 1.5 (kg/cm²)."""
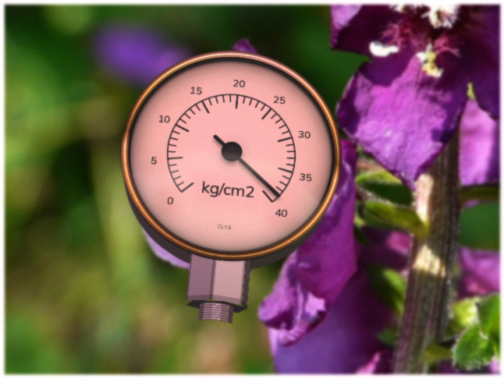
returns 39 (kg/cm²)
